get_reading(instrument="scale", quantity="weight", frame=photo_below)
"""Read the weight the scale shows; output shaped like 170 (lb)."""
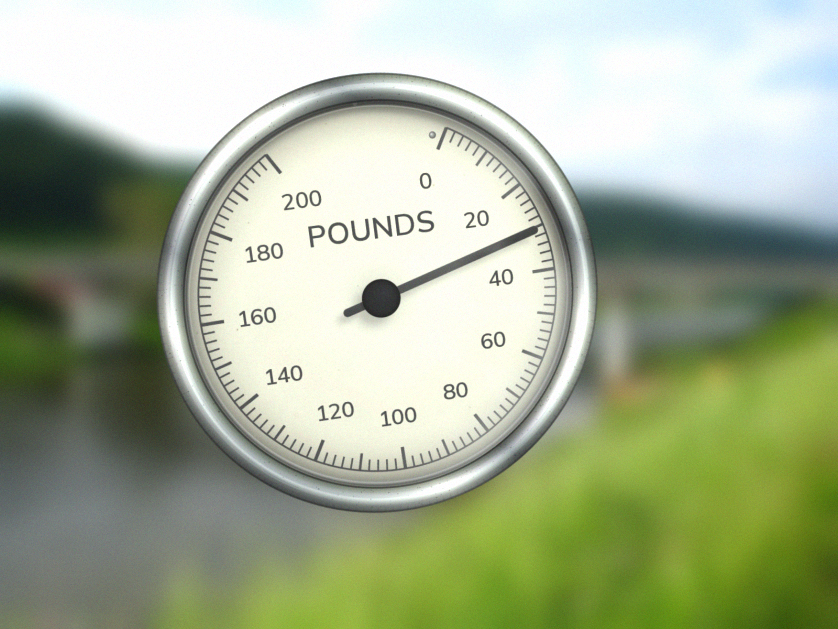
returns 30 (lb)
